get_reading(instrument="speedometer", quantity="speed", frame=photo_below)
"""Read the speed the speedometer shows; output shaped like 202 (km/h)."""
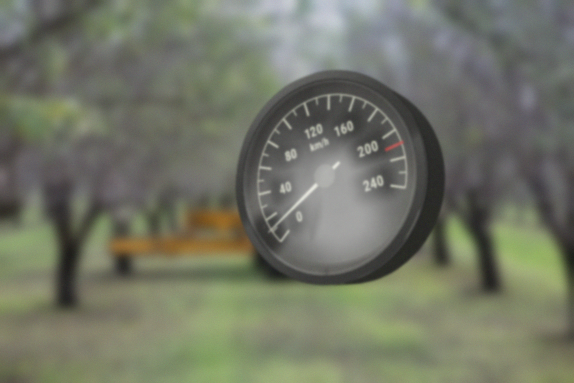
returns 10 (km/h)
